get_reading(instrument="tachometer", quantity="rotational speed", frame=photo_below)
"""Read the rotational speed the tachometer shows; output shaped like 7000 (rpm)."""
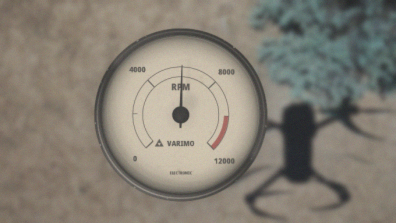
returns 6000 (rpm)
